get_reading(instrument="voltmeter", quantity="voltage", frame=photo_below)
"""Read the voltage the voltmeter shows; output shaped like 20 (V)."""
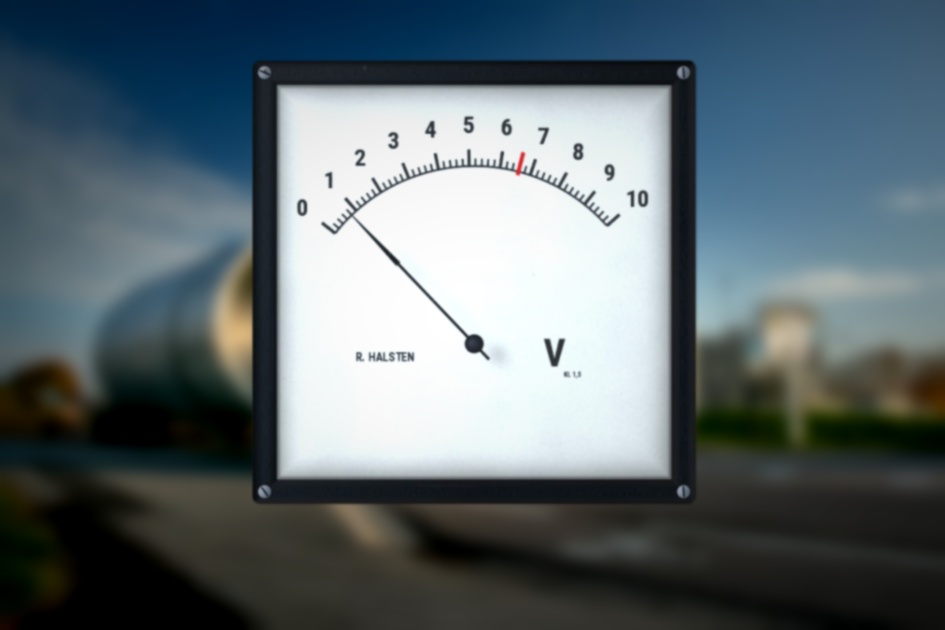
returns 0.8 (V)
